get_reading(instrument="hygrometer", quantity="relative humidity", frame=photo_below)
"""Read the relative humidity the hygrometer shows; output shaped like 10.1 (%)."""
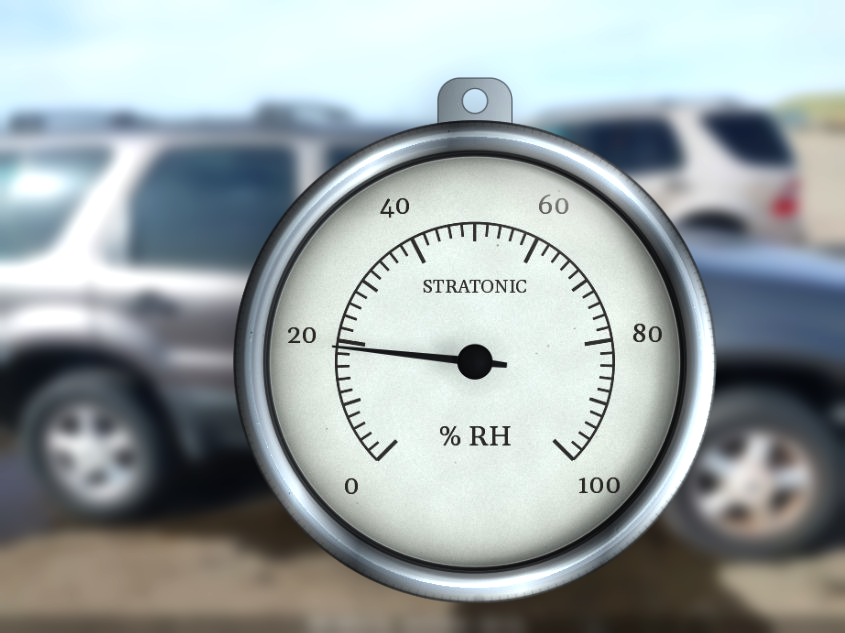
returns 19 (%)
